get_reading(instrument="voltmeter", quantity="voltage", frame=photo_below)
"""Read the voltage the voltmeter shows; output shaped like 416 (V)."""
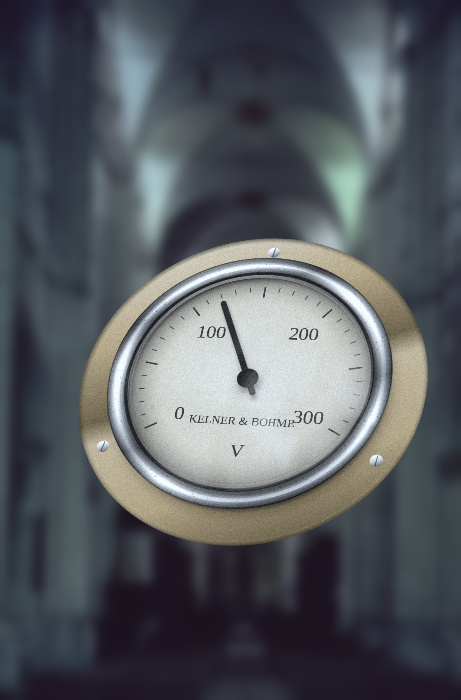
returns 120 (V)
